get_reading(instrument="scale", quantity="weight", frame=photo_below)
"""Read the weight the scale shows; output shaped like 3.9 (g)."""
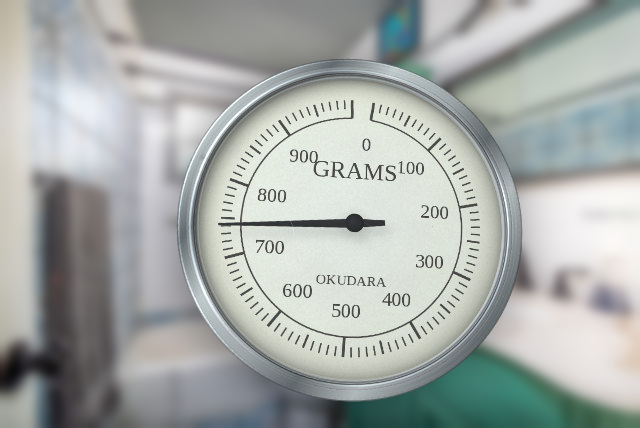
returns 740 (g)
